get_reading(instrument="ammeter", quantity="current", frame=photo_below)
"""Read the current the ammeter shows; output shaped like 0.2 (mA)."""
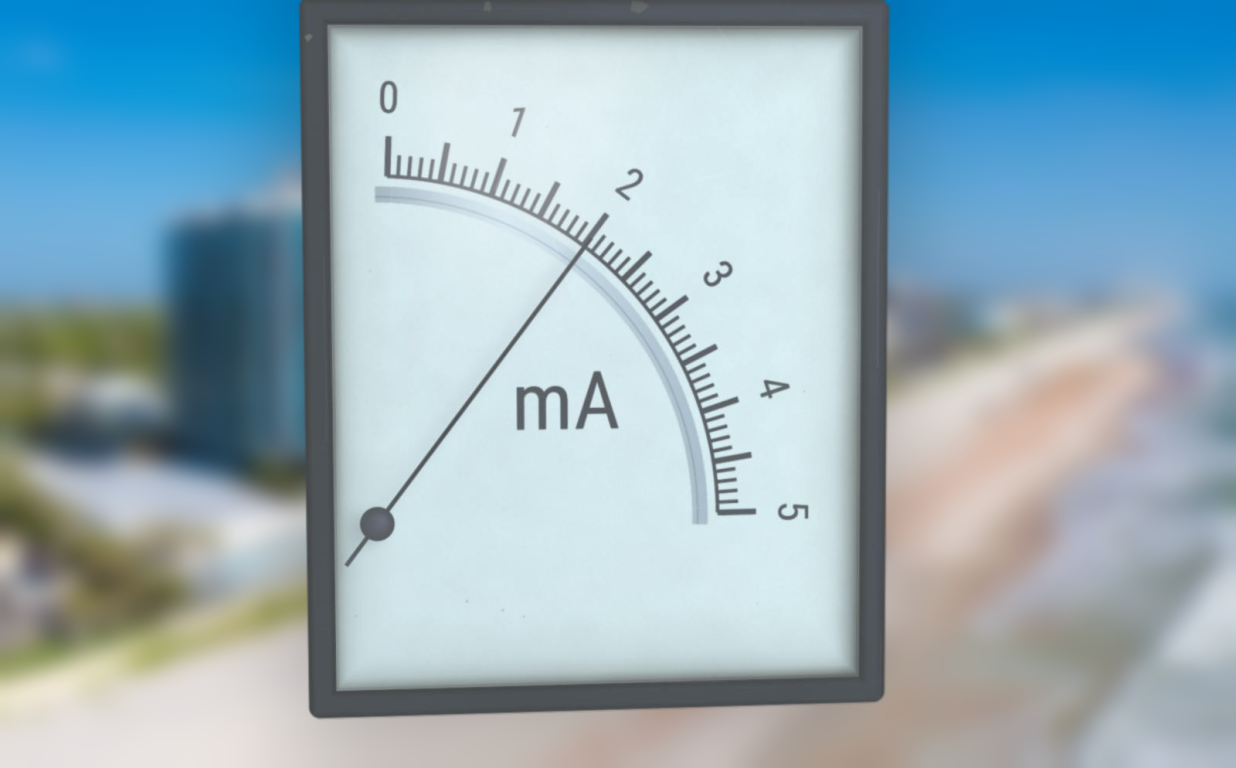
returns 2 (mA)
